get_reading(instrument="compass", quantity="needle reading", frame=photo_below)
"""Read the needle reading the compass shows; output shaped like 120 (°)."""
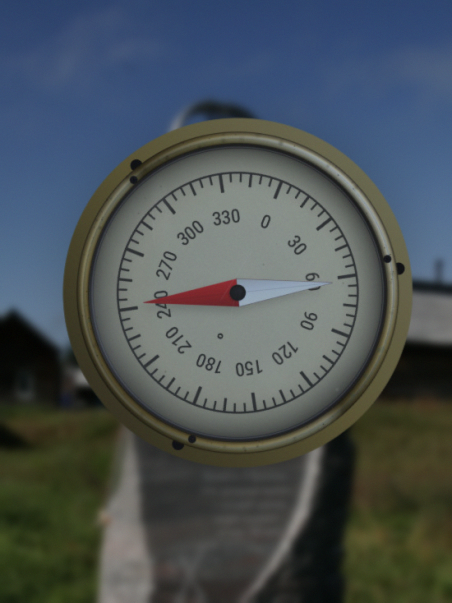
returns 242.5 (°)
